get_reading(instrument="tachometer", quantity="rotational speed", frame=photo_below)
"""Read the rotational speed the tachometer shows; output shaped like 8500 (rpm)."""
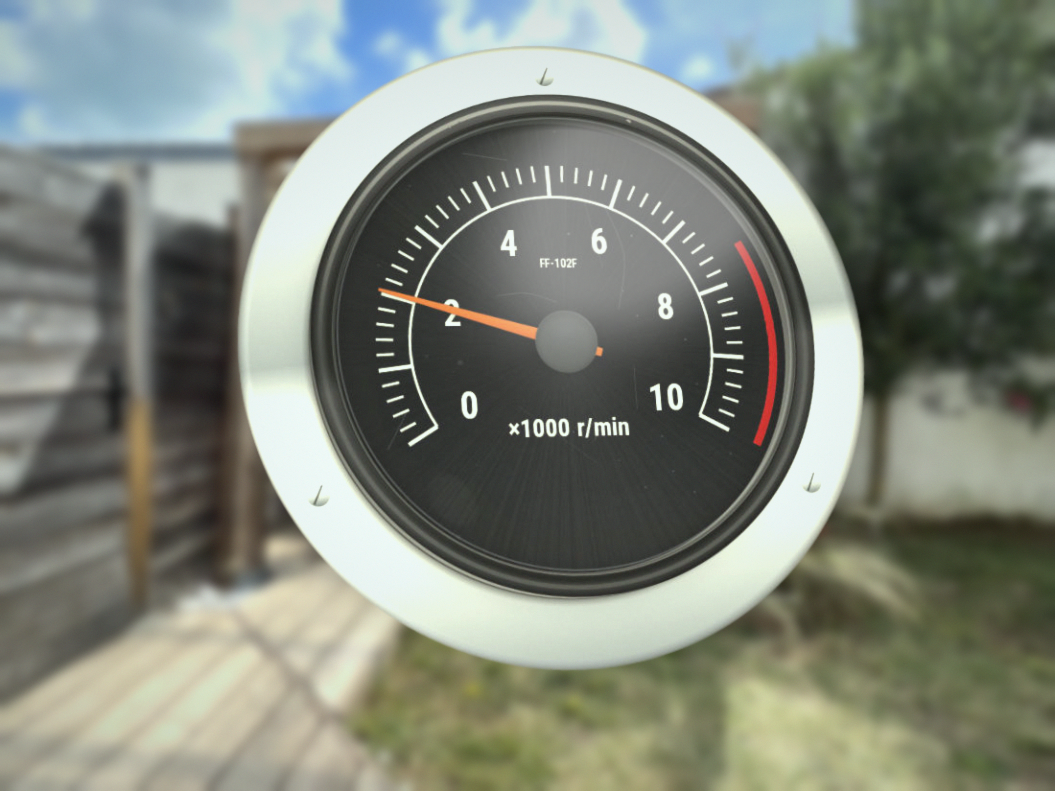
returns 2000 (rpm)
